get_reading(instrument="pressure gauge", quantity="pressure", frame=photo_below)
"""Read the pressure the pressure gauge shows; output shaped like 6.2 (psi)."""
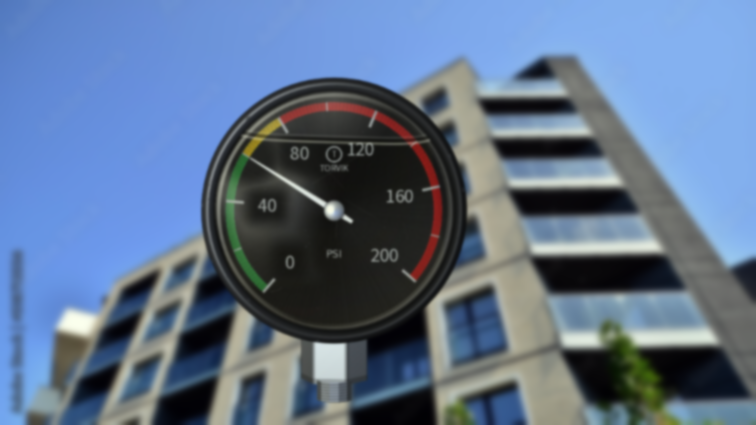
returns 60 (psi)
